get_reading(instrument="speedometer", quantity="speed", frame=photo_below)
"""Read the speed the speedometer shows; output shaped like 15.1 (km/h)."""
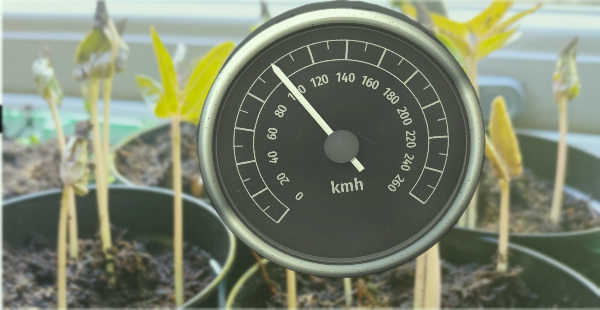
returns 100 (km/h)
